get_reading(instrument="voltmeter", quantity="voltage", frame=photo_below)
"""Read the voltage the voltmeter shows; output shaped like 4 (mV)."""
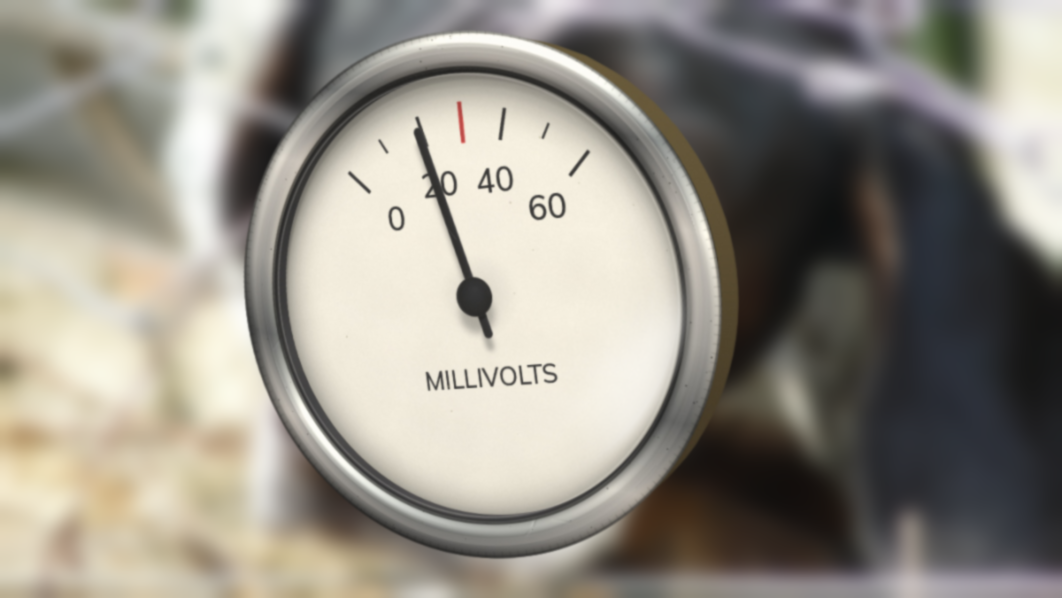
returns 20 (mV)
